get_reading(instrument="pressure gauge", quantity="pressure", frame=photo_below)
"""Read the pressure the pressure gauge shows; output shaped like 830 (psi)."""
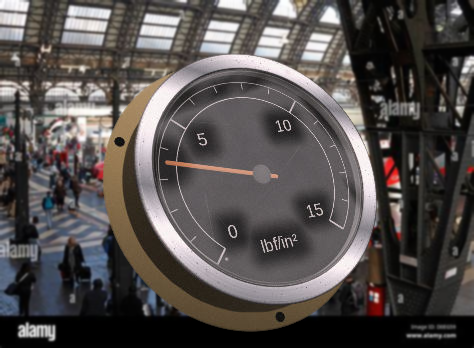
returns 3.5 (psi)
